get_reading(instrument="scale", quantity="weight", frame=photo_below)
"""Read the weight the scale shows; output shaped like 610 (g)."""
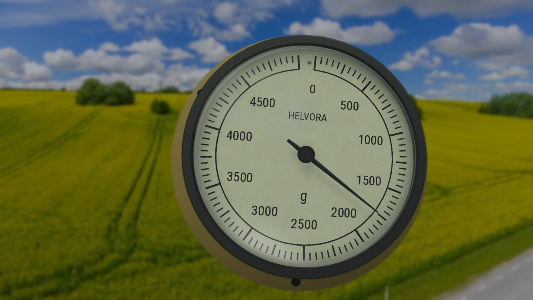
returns 1750 (g)
